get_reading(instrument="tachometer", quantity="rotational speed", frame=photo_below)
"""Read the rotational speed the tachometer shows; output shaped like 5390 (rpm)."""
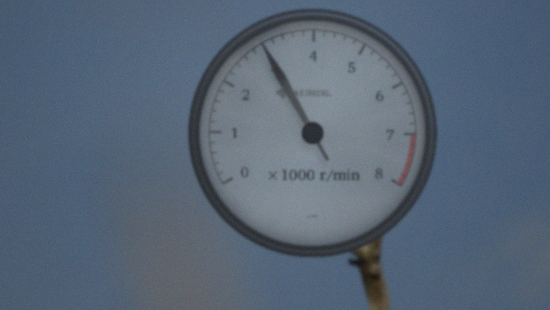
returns 3000 (rpm)
